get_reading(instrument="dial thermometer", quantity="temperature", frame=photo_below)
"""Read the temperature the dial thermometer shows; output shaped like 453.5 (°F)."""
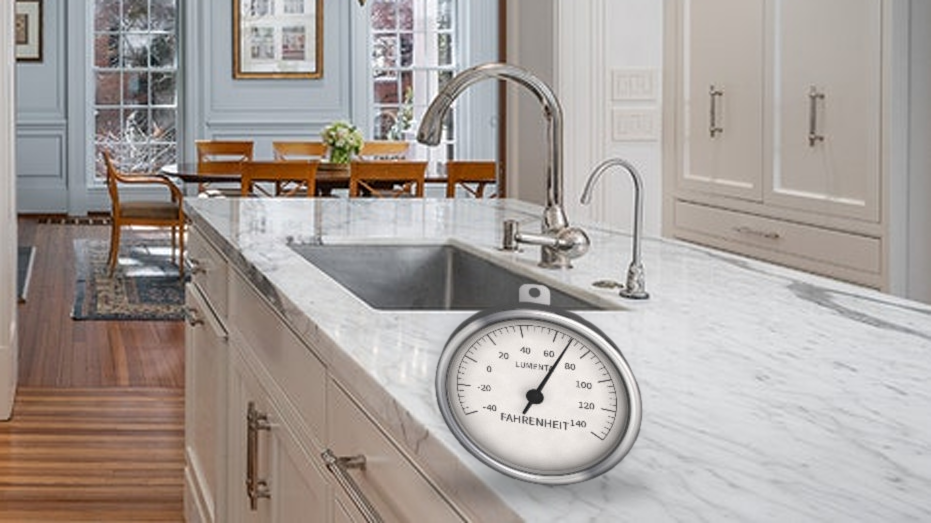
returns 68 (°F)
